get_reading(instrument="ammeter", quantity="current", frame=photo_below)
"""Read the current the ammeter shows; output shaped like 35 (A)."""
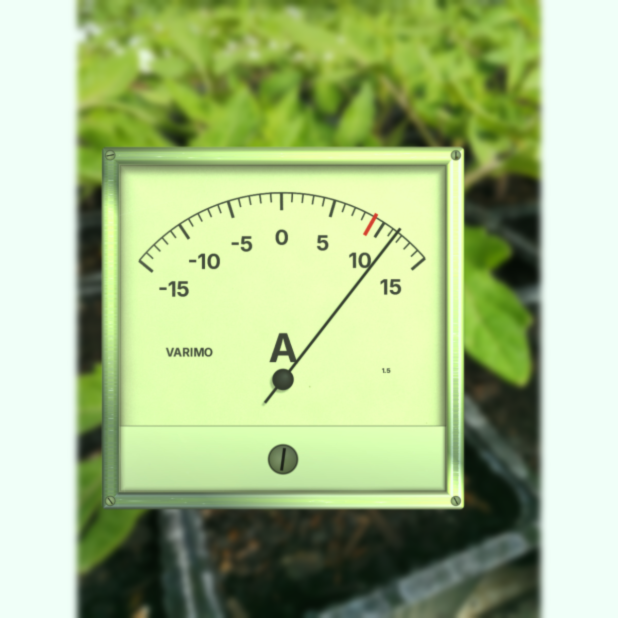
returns 11.5 (A)
